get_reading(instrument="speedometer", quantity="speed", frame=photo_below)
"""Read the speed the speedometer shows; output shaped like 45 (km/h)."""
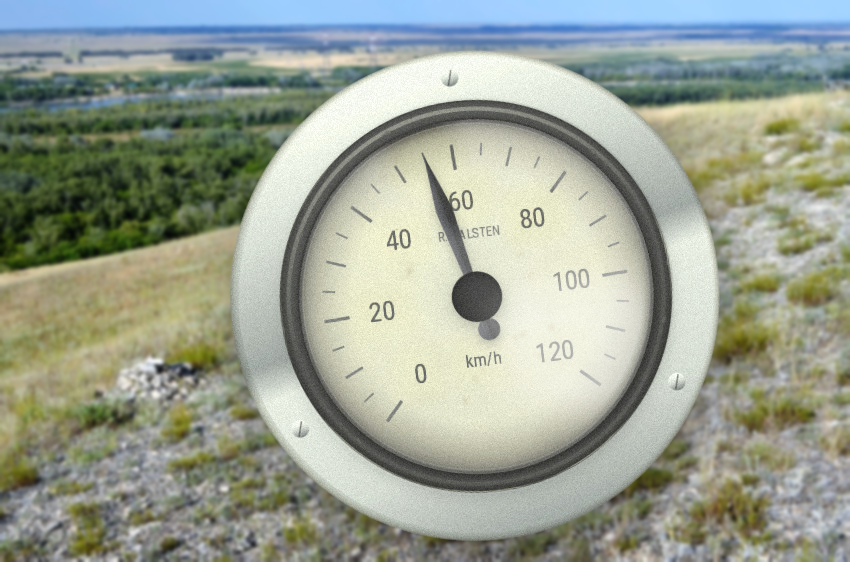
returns 55 (km/h)
